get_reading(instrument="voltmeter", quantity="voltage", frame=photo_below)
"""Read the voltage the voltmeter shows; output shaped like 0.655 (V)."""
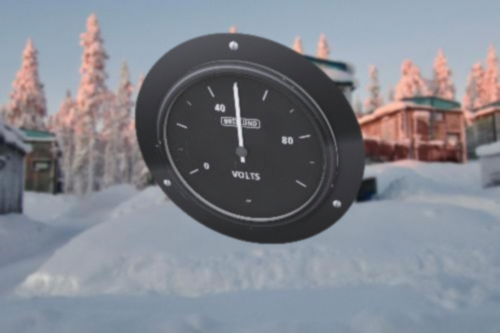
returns 50 (V)
